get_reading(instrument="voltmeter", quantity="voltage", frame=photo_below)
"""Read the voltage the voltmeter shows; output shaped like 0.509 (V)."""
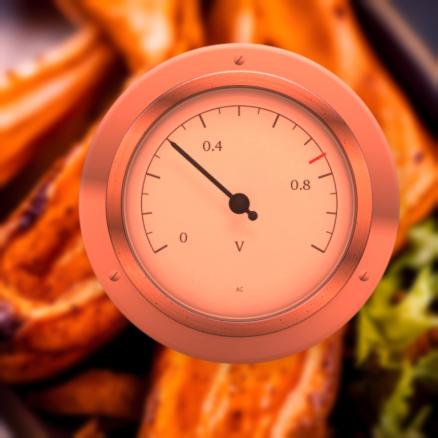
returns 0.3 (V)
